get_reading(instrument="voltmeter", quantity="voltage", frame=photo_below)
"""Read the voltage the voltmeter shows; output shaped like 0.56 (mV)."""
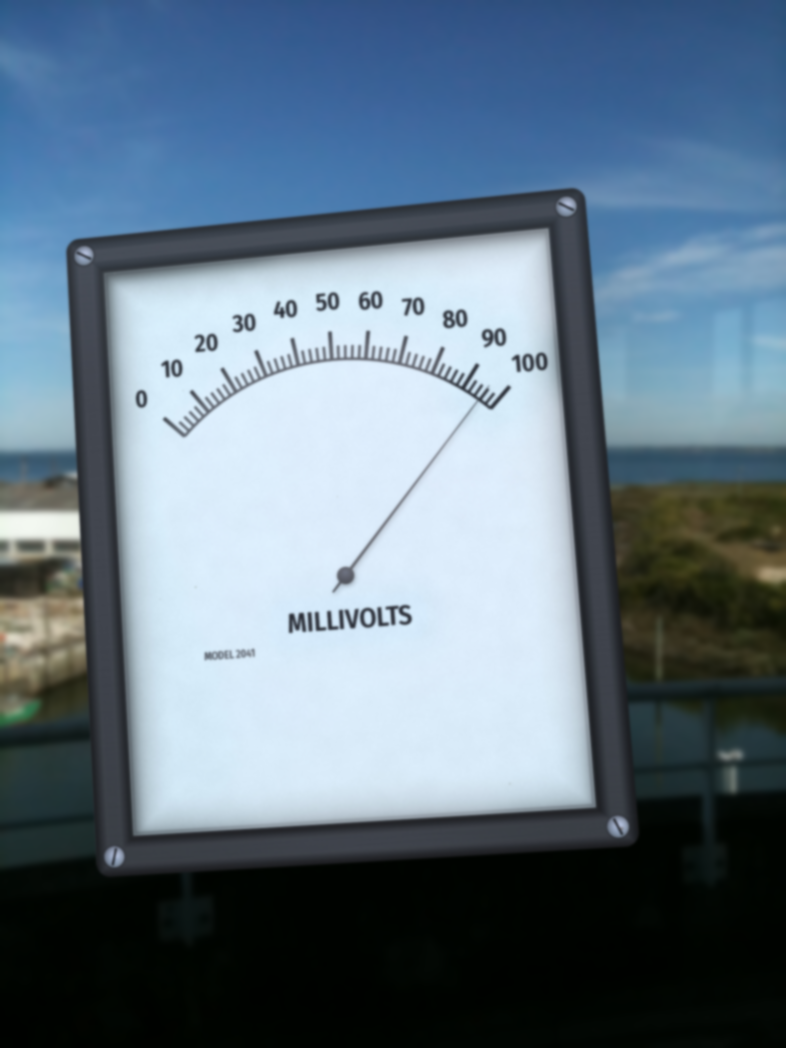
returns 96 (mV)
